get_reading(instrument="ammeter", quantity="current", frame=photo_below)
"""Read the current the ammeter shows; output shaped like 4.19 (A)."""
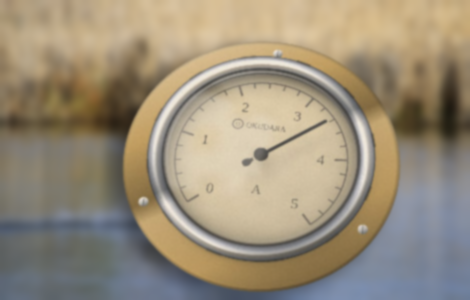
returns 3.4 (A)
